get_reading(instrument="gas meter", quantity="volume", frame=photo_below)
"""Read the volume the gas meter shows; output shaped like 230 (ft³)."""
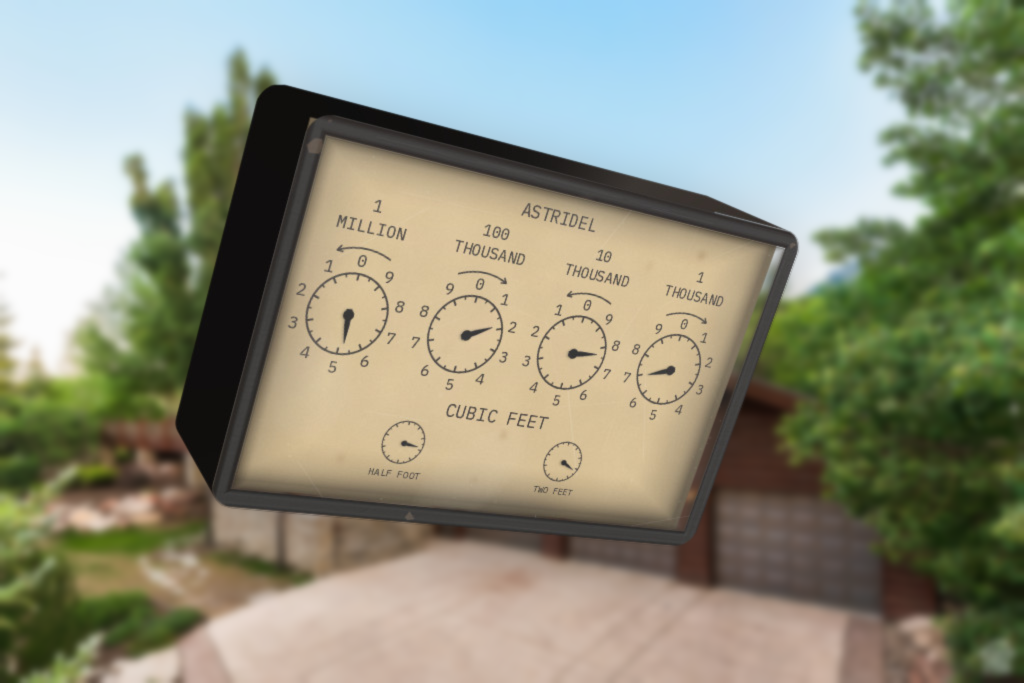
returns 517700 (ft³)
